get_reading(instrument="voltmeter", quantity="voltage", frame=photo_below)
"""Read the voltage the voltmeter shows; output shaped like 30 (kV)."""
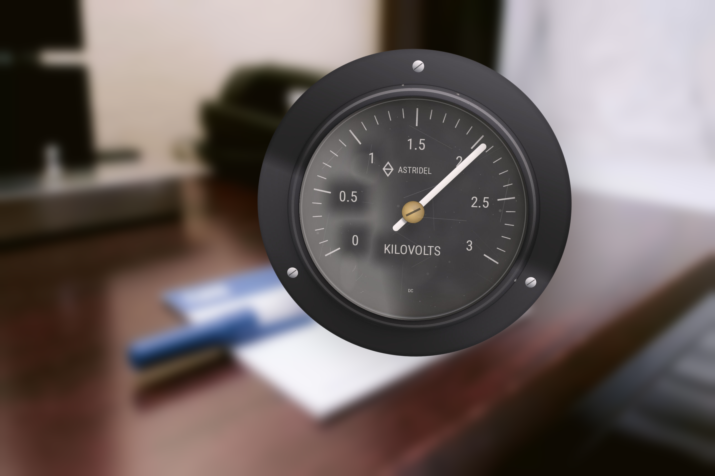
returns 2.05 (kV)
